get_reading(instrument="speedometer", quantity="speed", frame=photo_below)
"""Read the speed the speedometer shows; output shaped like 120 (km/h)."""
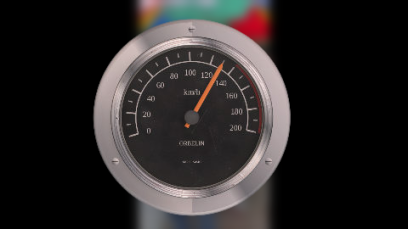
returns 130 (km/h)
